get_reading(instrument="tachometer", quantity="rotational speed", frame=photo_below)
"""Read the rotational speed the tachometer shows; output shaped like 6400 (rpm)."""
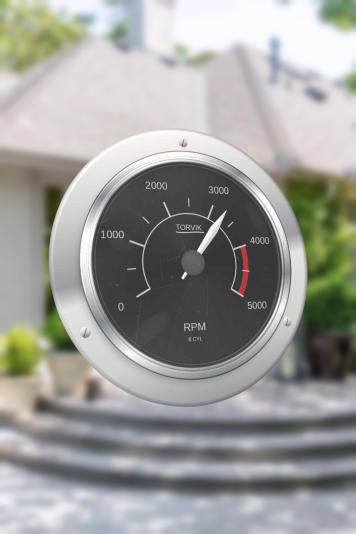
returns 3250 (rpm)
